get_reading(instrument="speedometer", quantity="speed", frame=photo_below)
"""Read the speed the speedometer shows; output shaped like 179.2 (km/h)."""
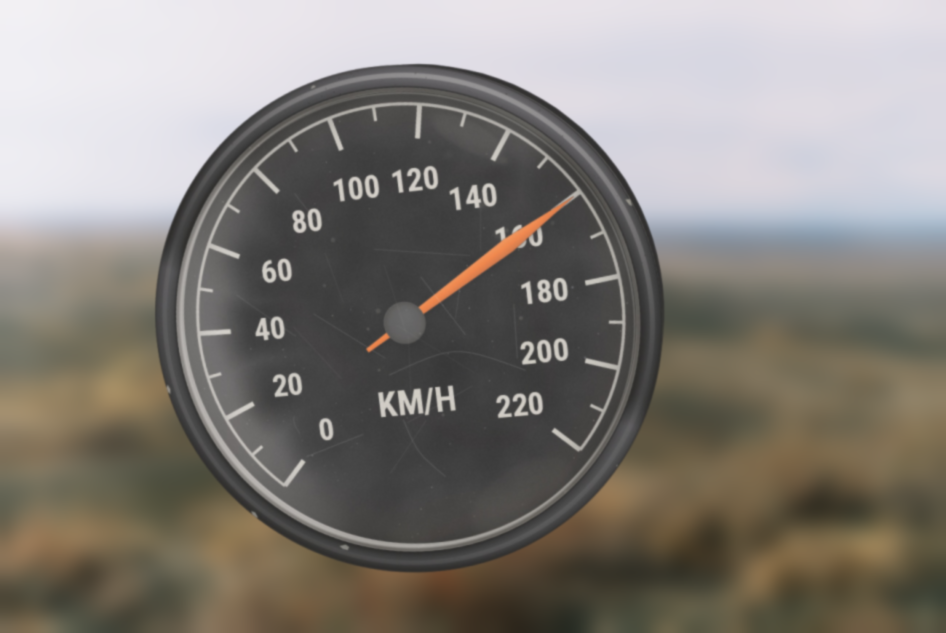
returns 160 (km/h)
